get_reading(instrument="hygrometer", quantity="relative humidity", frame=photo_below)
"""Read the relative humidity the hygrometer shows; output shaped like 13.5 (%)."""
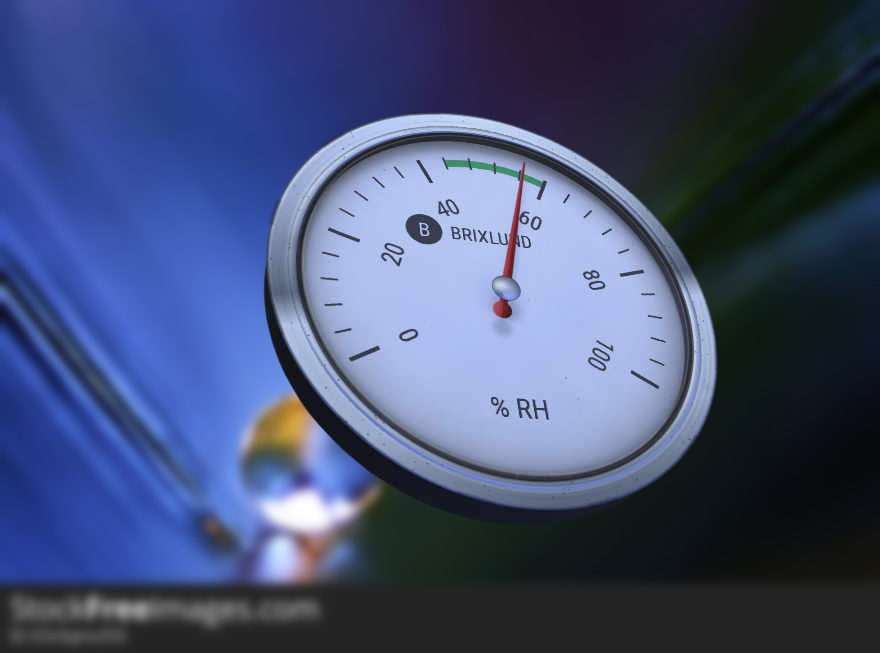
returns 56 (%)
